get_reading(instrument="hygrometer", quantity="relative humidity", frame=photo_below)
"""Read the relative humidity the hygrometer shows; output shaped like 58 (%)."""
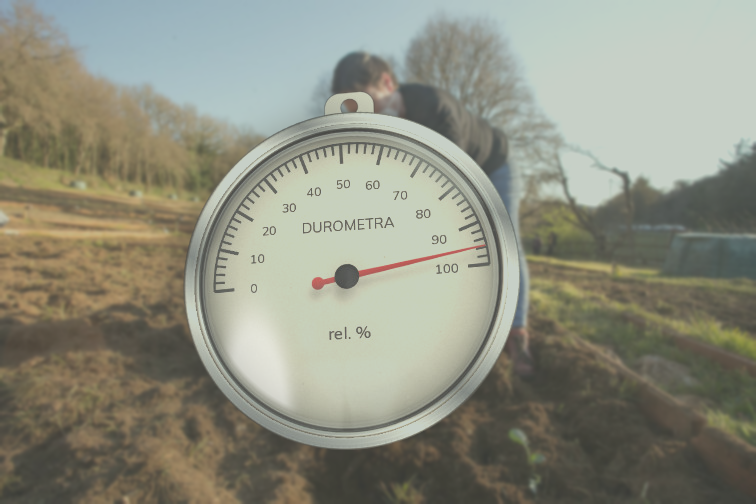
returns 96 (%)
